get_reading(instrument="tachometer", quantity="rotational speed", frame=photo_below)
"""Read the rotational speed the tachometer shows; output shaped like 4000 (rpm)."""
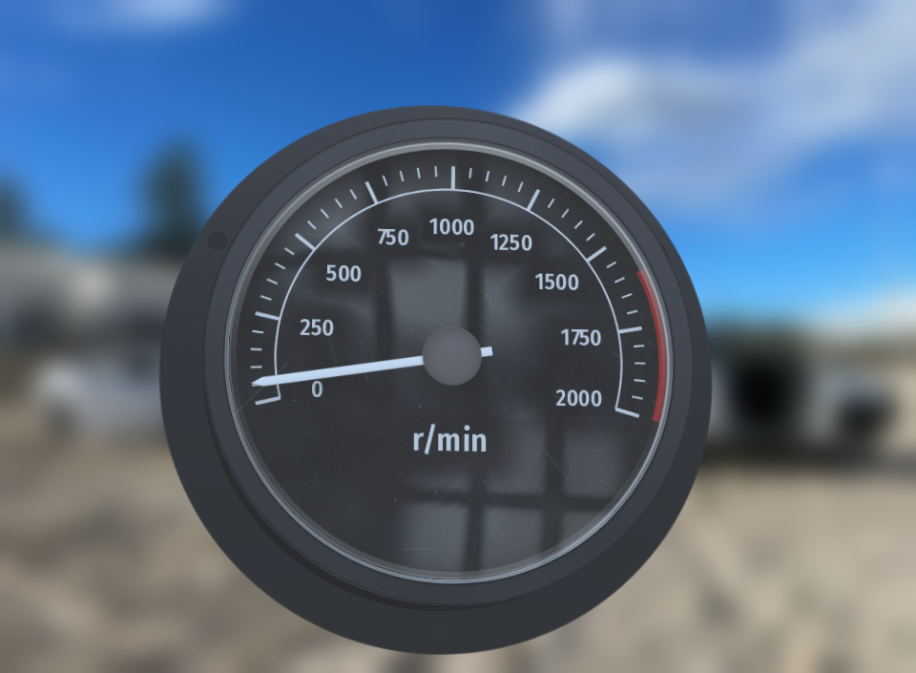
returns 50 (rpm)
